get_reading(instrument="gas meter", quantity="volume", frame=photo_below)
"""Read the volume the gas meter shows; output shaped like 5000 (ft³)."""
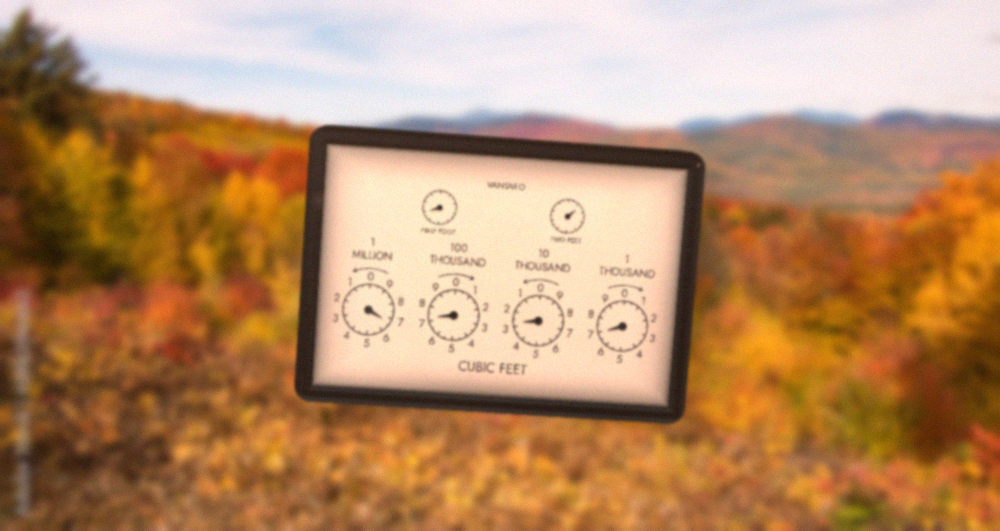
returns 672700 (ft³)
